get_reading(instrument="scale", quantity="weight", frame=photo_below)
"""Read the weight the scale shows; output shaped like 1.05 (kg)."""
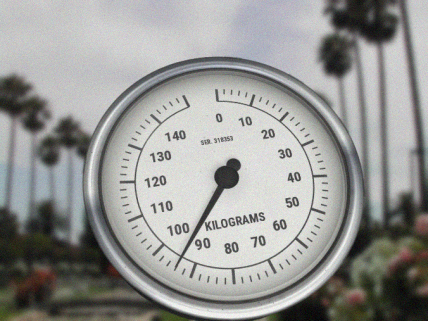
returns 94 (kg)
